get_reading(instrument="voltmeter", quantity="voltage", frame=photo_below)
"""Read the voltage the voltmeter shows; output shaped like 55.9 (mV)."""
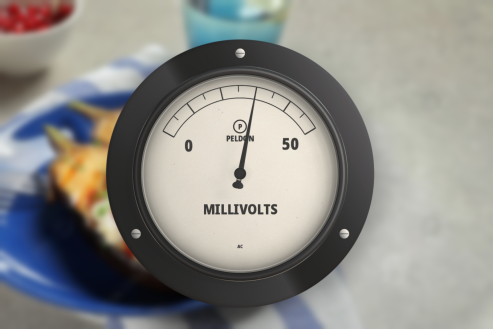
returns 30 (mV)
